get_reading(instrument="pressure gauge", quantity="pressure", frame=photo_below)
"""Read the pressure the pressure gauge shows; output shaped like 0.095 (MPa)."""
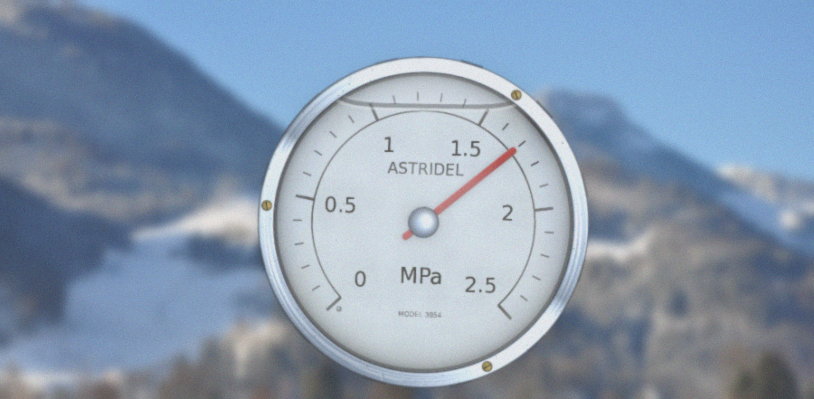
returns 1.7 (MPa)
